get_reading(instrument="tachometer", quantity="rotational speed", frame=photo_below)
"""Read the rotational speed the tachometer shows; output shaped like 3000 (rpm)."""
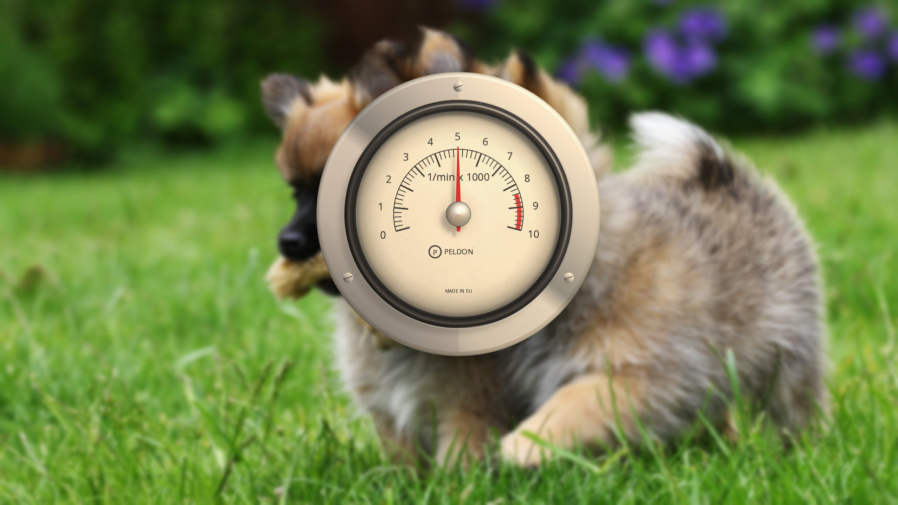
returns 5000 (rpm)
